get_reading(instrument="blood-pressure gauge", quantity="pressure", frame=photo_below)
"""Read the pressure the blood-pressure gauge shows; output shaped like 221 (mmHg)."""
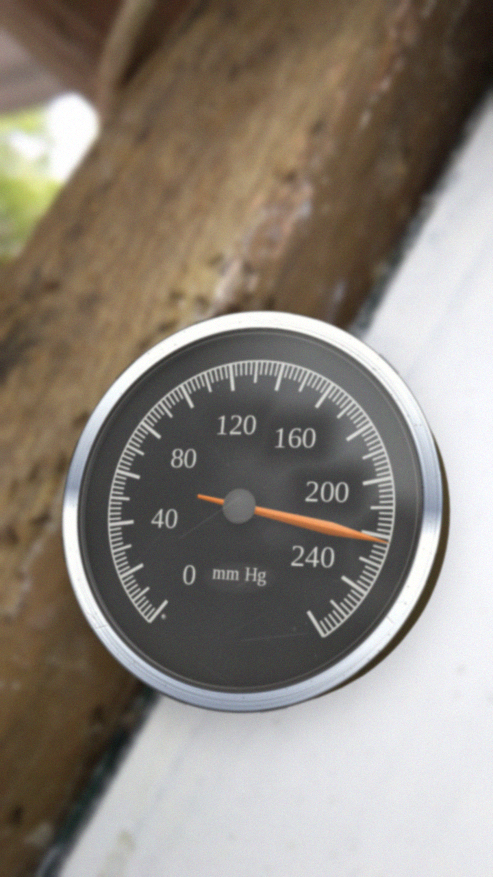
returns 222 (mmHg)
